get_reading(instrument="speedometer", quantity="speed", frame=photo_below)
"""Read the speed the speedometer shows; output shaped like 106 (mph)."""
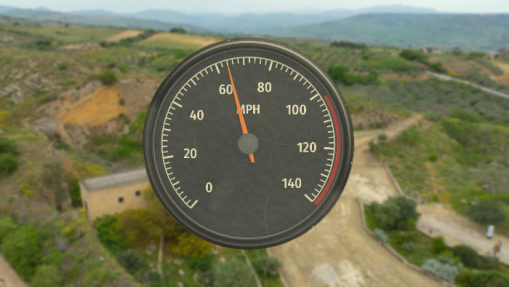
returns 64 (mph)
